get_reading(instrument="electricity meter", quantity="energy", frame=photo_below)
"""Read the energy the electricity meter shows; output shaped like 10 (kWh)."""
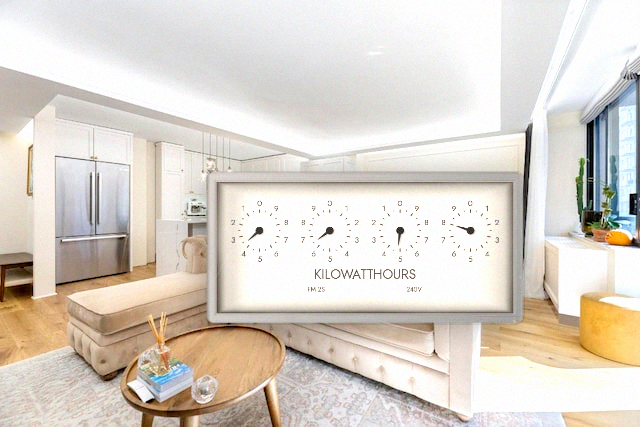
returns 3648 (kWh)
